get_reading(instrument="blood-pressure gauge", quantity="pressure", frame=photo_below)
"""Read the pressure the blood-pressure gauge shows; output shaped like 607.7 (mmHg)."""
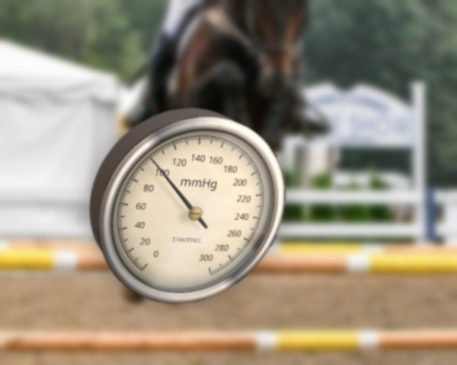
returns 100 (mmHg)
